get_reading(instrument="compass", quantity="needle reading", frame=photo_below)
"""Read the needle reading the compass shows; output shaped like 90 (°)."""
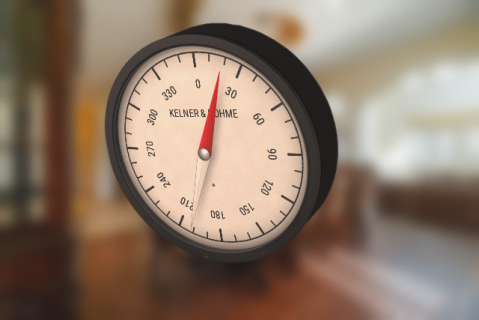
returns 20 (°)
